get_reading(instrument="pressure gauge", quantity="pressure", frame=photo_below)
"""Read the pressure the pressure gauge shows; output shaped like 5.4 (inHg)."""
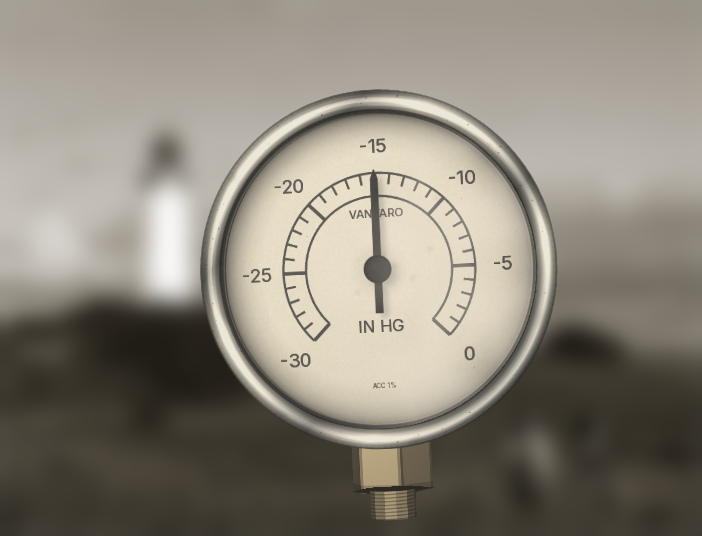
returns -15 (inHg)
